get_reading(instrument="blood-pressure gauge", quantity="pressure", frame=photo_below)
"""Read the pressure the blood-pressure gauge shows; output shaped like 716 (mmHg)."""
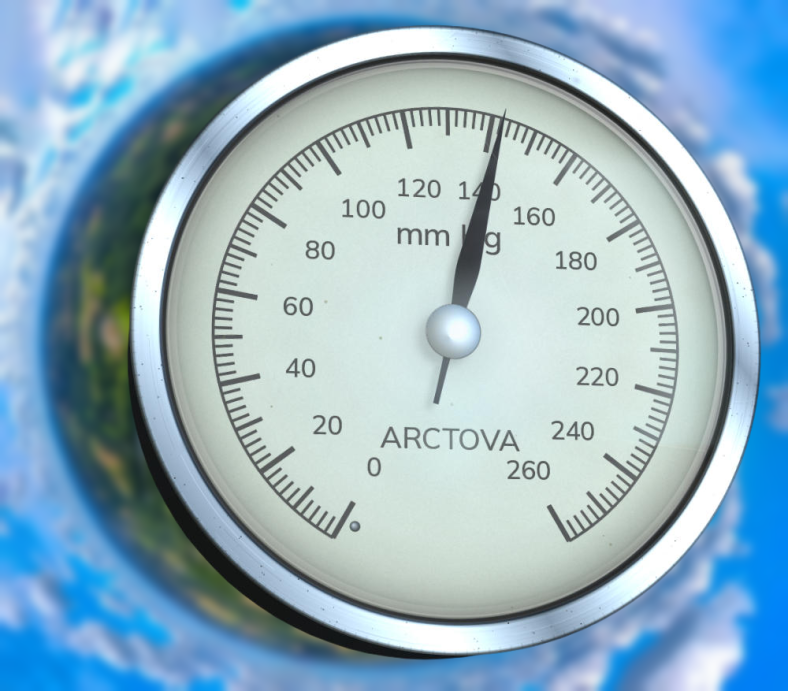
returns 142 (mmHg)
